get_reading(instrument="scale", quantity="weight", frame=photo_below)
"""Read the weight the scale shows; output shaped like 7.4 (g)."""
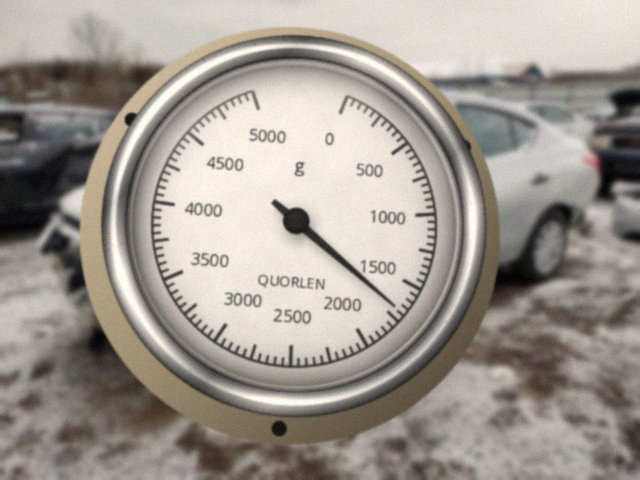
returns 1700 (g)
